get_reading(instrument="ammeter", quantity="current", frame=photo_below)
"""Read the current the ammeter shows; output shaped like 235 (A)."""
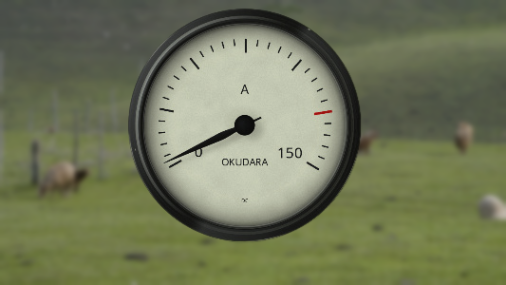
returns 2.5 (A)
